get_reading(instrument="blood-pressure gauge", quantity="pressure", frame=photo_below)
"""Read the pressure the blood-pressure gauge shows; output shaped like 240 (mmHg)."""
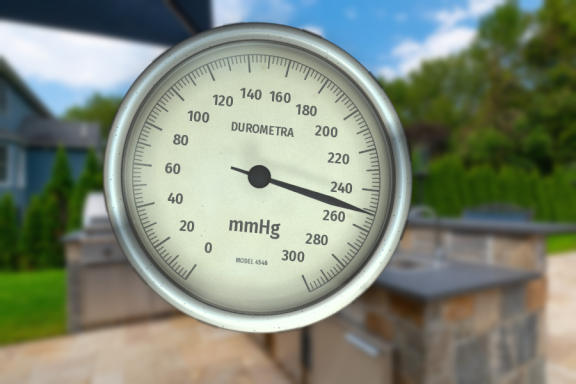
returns 252 (mmHg)
